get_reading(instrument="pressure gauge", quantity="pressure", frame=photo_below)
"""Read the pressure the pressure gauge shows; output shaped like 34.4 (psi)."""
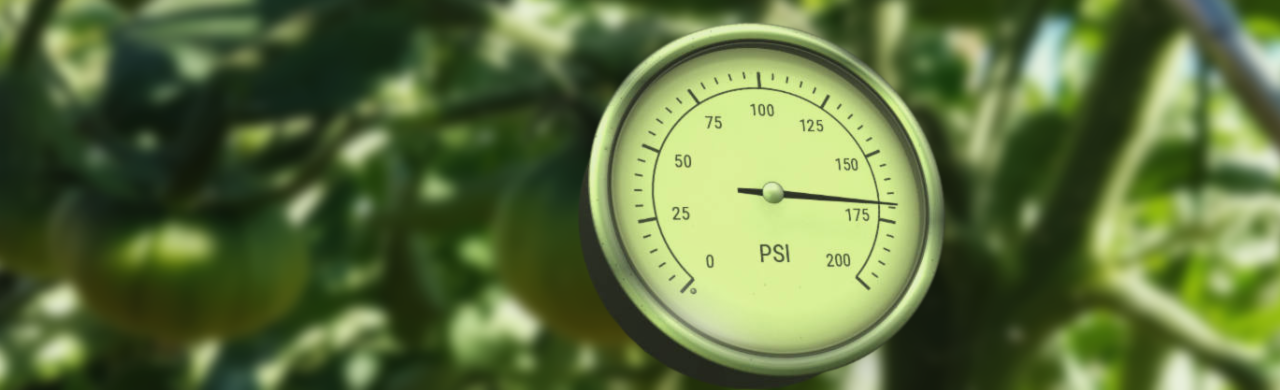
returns 170 (psi)
